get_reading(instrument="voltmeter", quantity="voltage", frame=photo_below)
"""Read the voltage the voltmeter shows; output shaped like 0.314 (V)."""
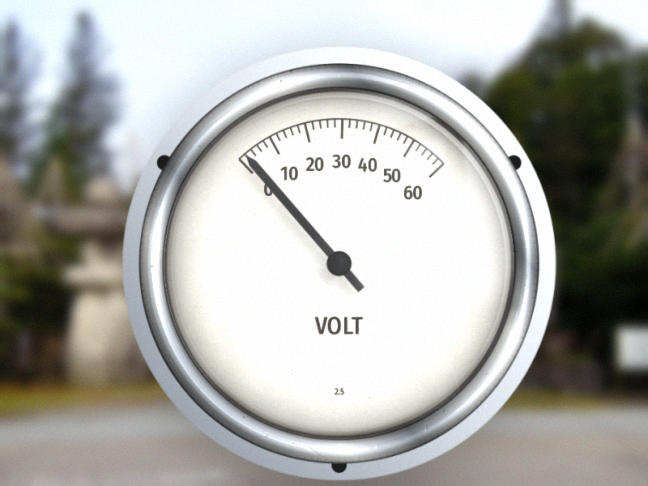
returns 2 (V)
